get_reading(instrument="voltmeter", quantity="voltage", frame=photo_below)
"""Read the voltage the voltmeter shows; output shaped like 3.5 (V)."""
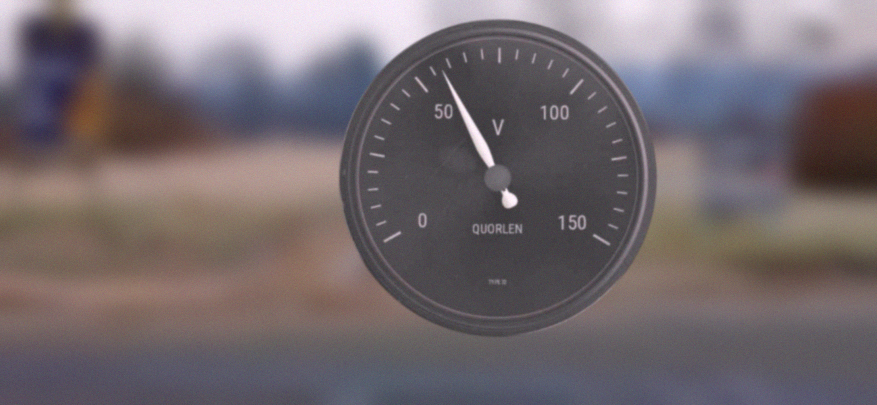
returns 57.5 (V)
